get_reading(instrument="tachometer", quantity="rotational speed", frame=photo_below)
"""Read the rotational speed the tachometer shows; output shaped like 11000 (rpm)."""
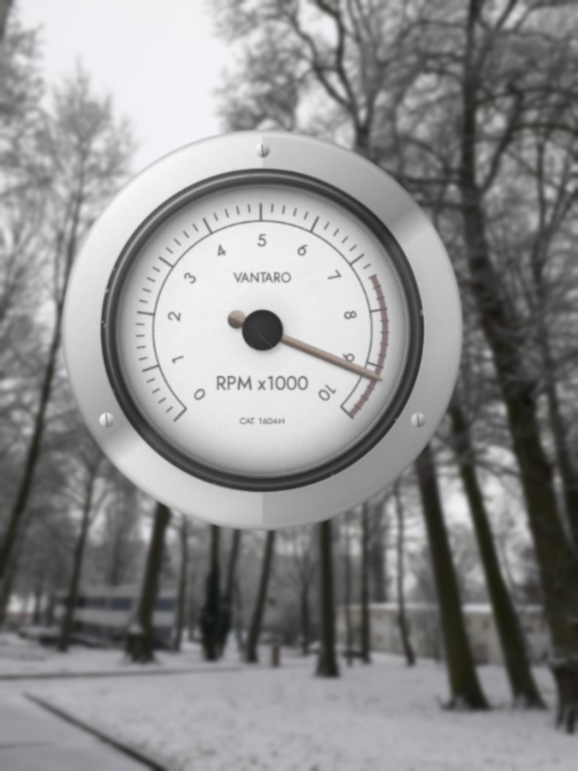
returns 9200 (rpm)
